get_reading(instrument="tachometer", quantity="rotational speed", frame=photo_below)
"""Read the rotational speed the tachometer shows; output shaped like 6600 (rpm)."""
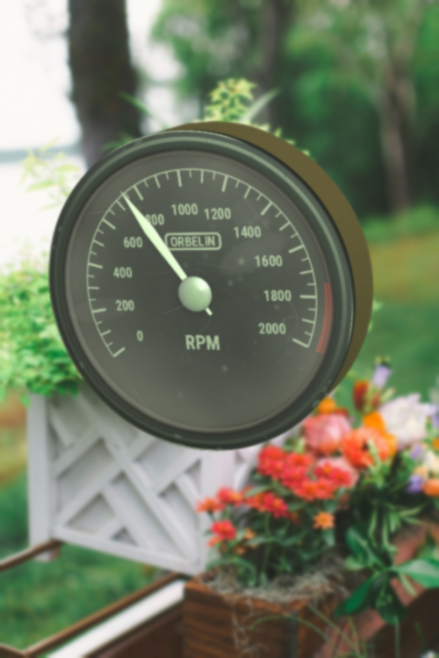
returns 750 (rpm)
